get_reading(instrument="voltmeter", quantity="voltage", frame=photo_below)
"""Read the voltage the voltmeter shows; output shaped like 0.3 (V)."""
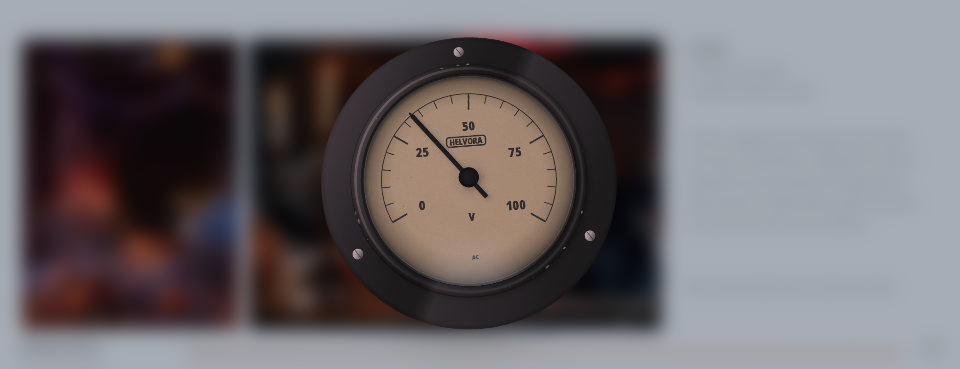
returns 32.5 (V)
